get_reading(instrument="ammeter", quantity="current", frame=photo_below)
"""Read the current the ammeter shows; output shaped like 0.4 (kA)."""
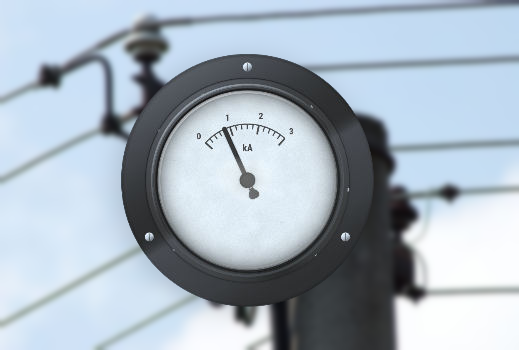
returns 0.8 (kA)
